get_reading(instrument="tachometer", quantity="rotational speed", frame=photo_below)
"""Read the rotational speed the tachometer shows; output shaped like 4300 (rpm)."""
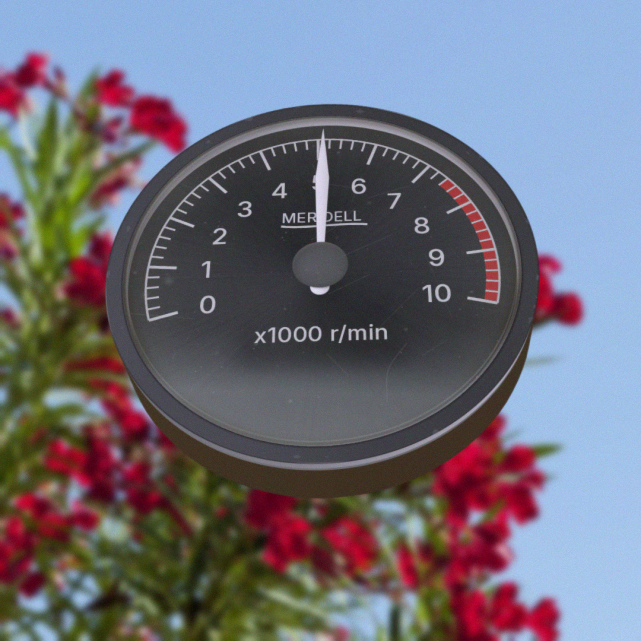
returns 5100 (rpm)
